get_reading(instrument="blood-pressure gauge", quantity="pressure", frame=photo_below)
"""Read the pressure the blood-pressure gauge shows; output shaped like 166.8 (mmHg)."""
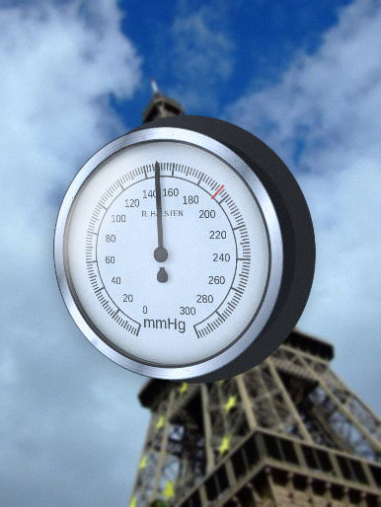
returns 150 (mmHg)
